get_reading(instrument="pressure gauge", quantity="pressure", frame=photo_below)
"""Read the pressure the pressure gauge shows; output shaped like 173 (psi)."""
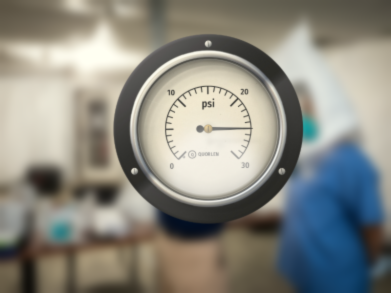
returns 25 (psi)
